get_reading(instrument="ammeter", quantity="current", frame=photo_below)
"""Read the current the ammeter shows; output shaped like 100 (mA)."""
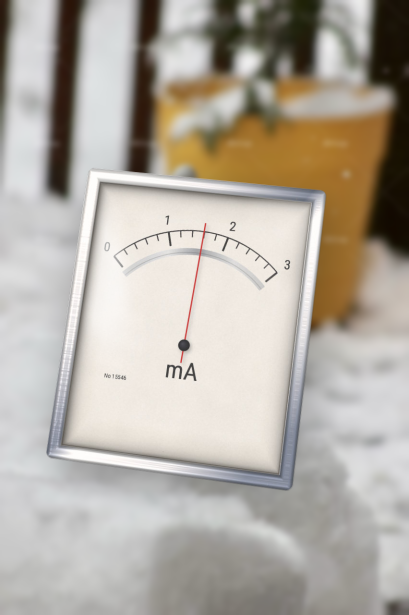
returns 1.6 (mA)
